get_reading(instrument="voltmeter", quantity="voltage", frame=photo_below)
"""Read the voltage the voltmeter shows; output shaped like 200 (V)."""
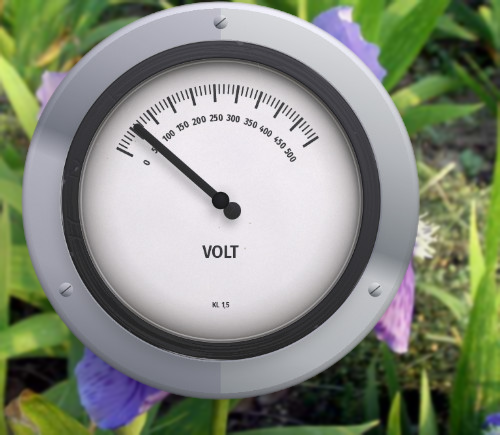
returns 60 (V)
